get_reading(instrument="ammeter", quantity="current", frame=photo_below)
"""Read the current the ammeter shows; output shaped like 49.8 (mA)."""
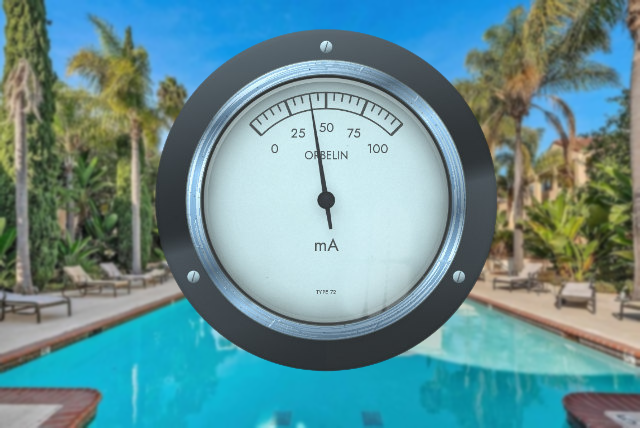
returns 40 (mA)
